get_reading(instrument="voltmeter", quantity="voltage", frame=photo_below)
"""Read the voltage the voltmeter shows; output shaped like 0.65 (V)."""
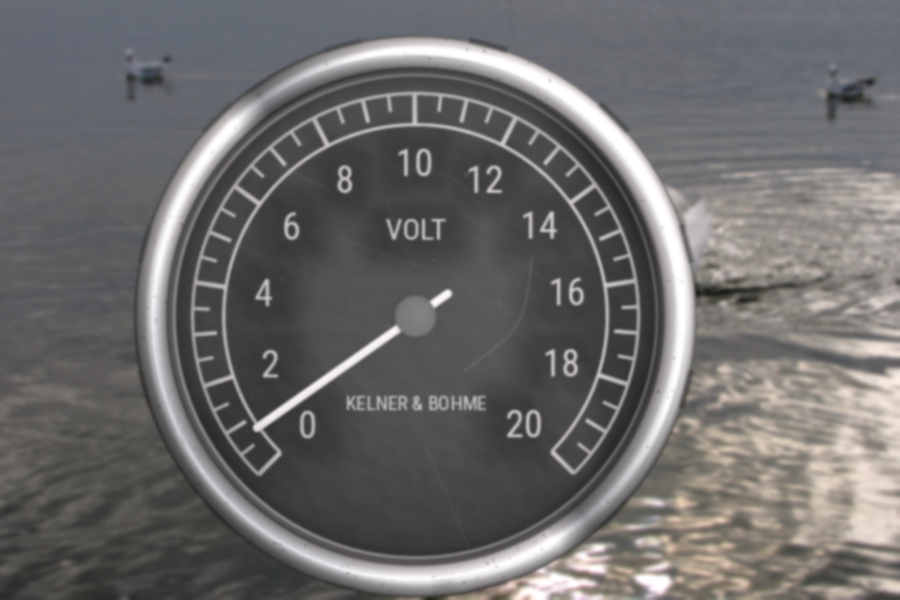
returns 0.75 (V)
